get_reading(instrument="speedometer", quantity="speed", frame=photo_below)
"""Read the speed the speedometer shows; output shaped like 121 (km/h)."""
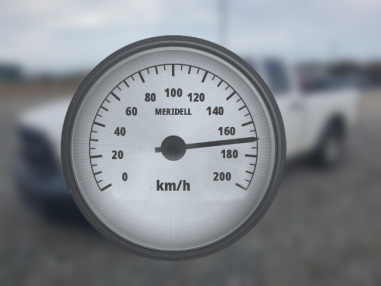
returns 170 (km/h)
